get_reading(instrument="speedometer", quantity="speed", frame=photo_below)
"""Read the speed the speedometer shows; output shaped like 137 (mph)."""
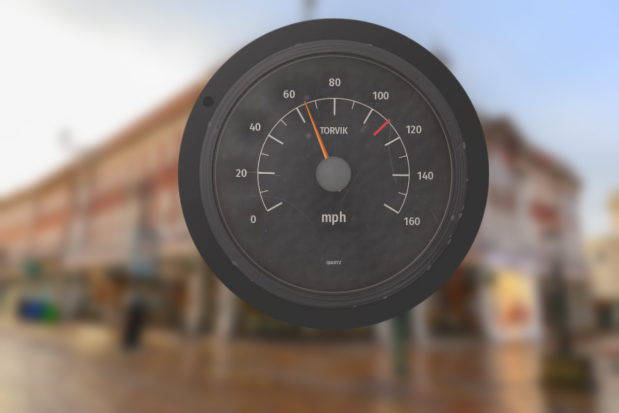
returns 65 (mph)
